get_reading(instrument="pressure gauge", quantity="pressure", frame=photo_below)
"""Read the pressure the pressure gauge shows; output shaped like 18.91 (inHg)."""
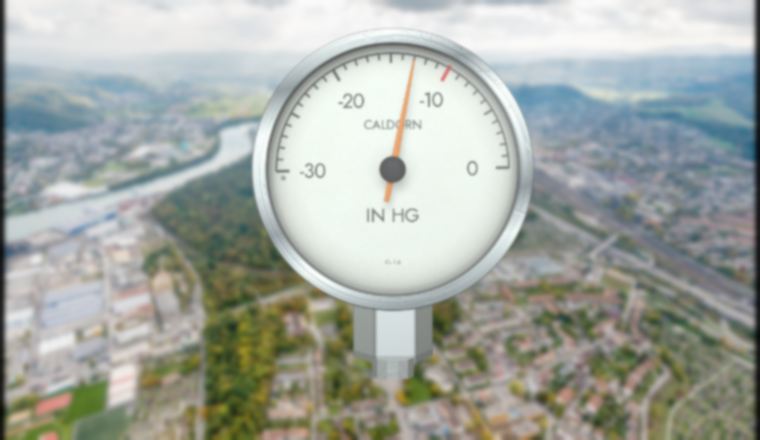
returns -13 (inHg)
